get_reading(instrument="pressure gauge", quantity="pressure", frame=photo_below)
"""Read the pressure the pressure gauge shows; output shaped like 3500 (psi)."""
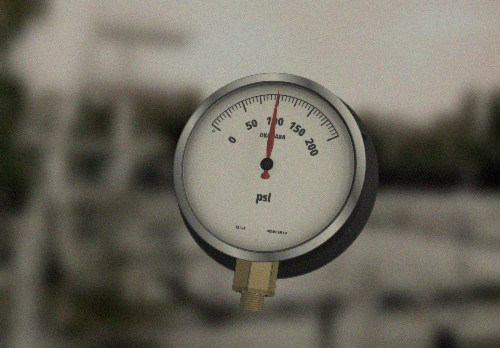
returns 100 (psi)
